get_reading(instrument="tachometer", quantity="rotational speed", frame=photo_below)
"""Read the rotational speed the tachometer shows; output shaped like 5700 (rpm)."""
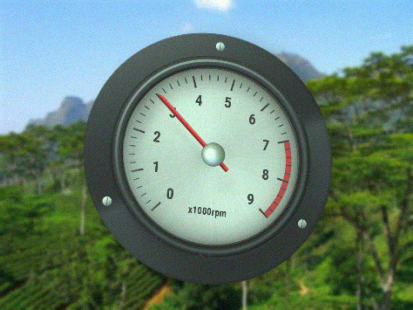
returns 3000 (rpm)
